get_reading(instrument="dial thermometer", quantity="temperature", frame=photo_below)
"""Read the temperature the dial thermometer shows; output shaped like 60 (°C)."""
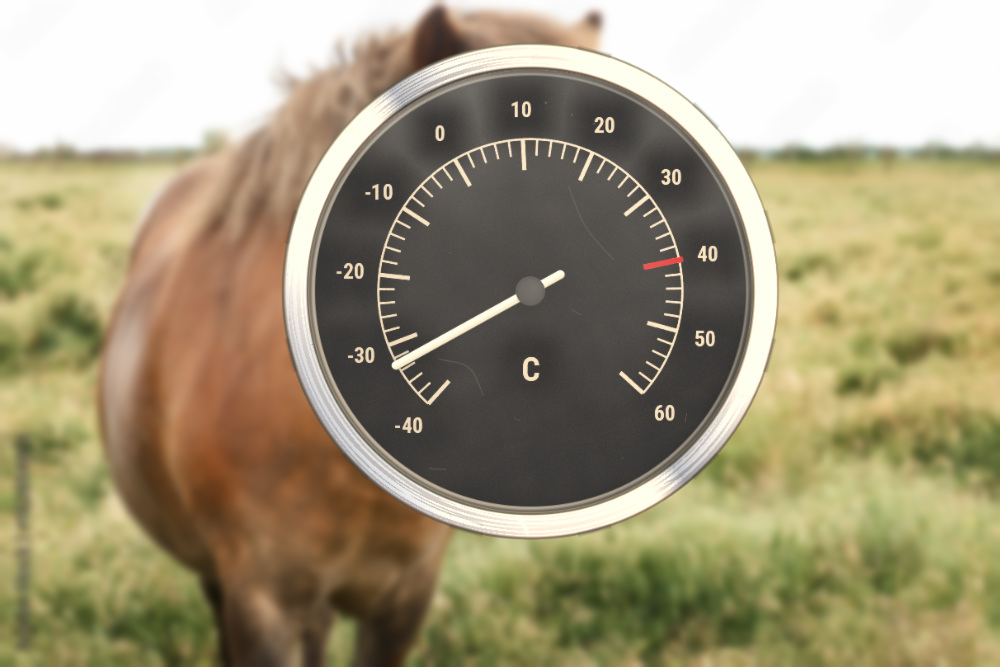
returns -33 (°C)
